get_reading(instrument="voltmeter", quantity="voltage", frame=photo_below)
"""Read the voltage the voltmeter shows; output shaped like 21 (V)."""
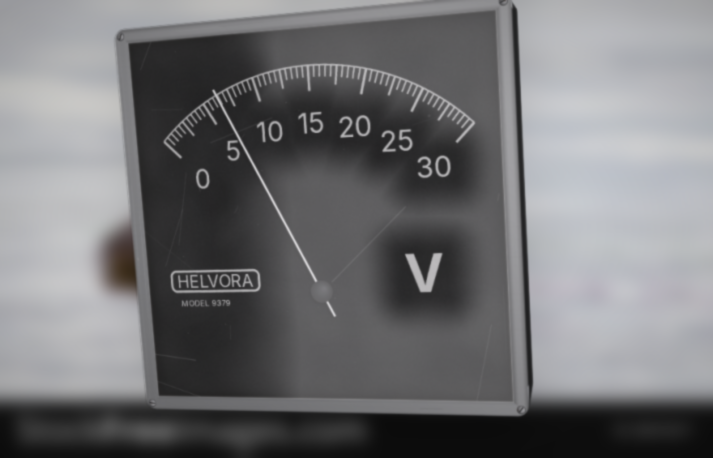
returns 6.5 (V)
